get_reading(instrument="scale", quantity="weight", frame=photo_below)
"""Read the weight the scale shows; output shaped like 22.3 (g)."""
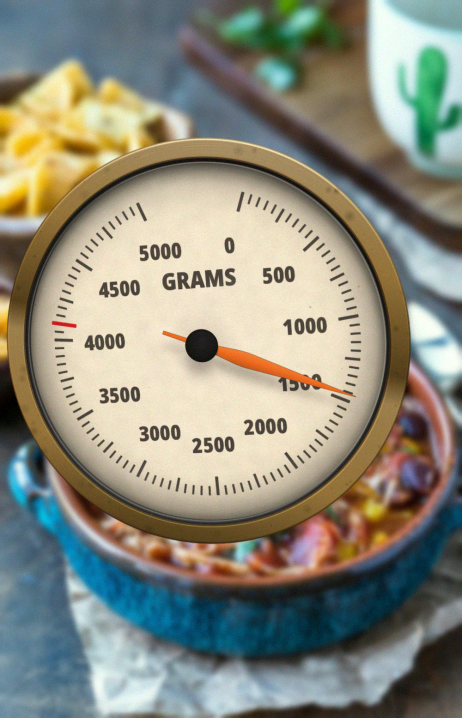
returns 1450 (g)
